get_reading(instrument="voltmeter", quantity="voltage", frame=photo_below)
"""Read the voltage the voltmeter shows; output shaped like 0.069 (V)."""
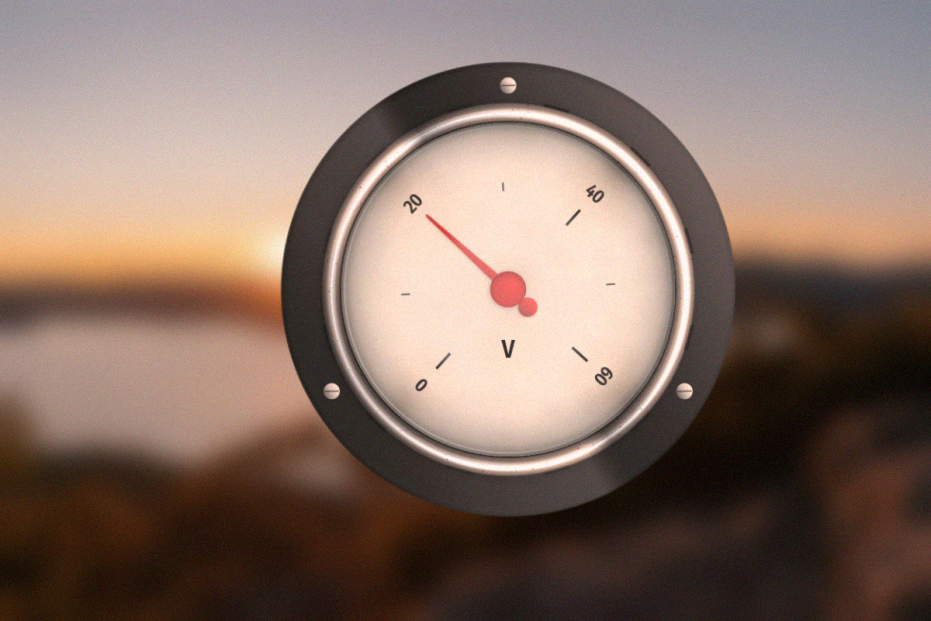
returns 20 (V)
